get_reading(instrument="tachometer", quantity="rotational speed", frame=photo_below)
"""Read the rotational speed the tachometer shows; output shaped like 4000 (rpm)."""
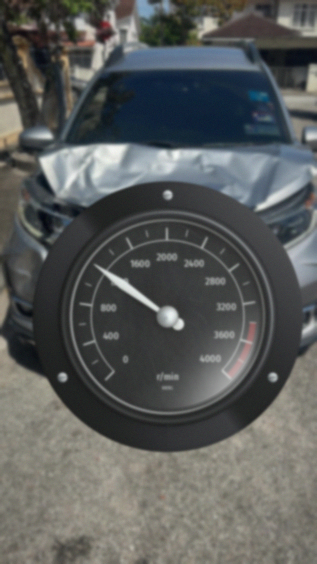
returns 1200 (rpm)
